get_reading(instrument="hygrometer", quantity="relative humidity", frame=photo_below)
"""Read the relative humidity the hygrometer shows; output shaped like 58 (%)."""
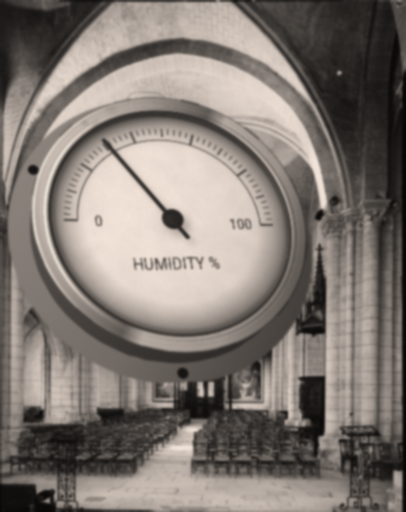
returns 30 (%)
